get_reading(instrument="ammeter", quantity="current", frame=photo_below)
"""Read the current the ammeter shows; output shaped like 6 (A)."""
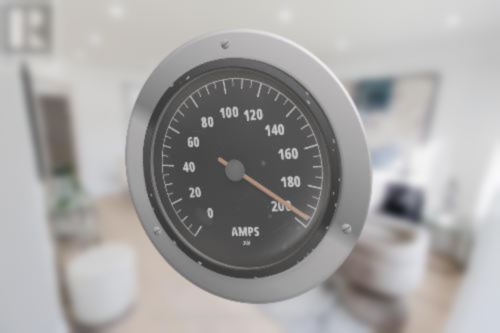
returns 195 (A)
